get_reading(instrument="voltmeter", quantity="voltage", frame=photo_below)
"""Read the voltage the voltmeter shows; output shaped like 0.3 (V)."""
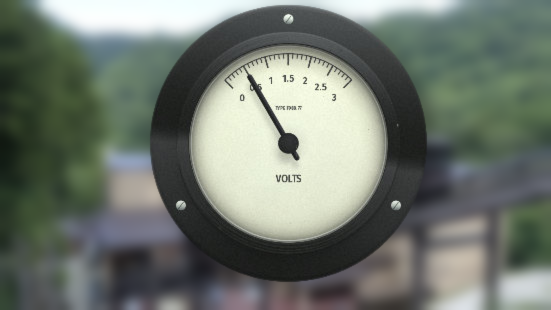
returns 0.5 (V)
